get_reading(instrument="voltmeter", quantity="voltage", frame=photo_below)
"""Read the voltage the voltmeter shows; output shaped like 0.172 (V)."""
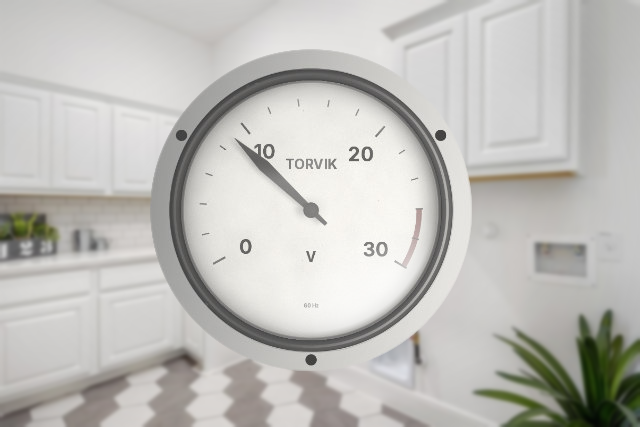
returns 9 (V)
